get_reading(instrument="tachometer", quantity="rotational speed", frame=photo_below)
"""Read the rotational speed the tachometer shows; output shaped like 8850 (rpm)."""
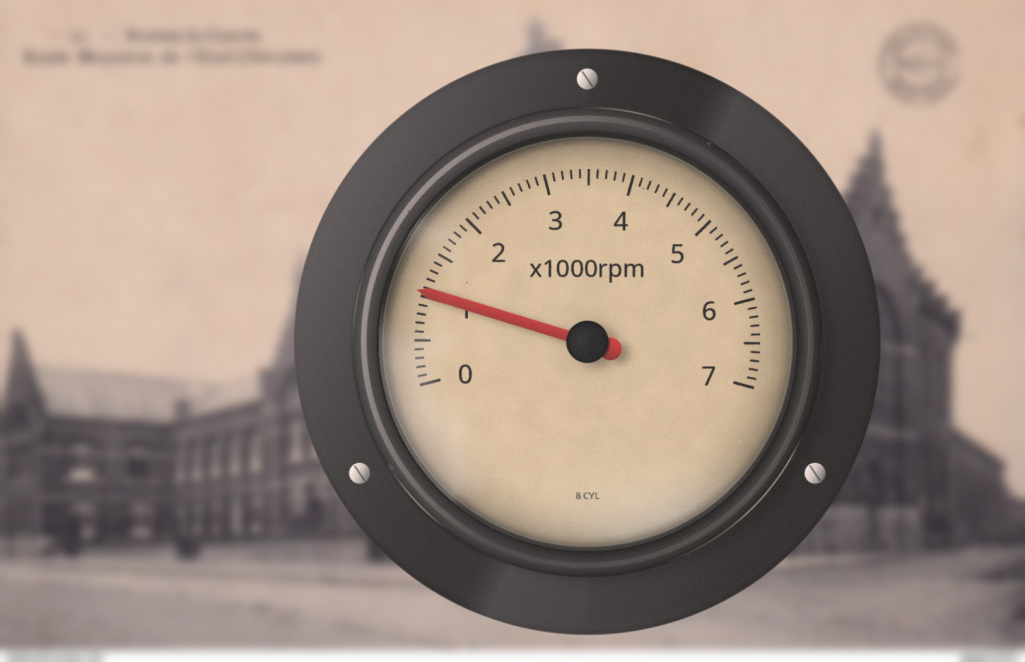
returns 1050 (rpm)
